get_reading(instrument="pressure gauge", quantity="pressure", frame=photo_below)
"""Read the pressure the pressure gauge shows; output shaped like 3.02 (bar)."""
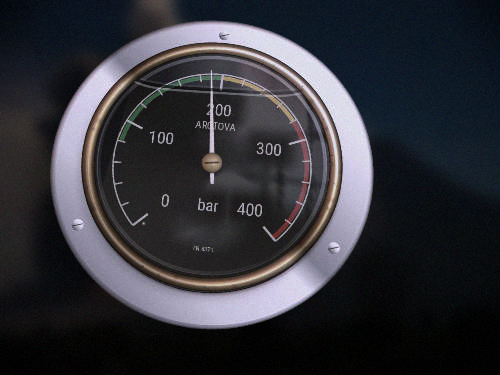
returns 190 (bar)
